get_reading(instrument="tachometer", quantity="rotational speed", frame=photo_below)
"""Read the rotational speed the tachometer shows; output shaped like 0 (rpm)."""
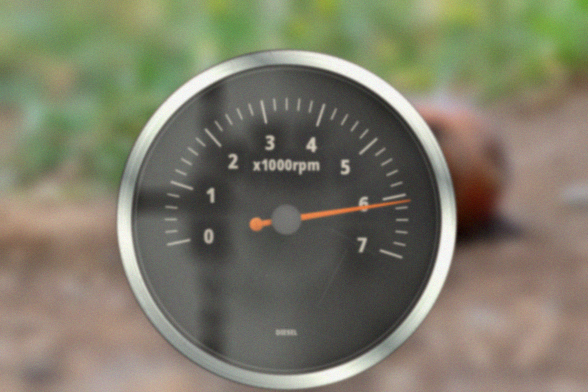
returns 6100 (rpm)
